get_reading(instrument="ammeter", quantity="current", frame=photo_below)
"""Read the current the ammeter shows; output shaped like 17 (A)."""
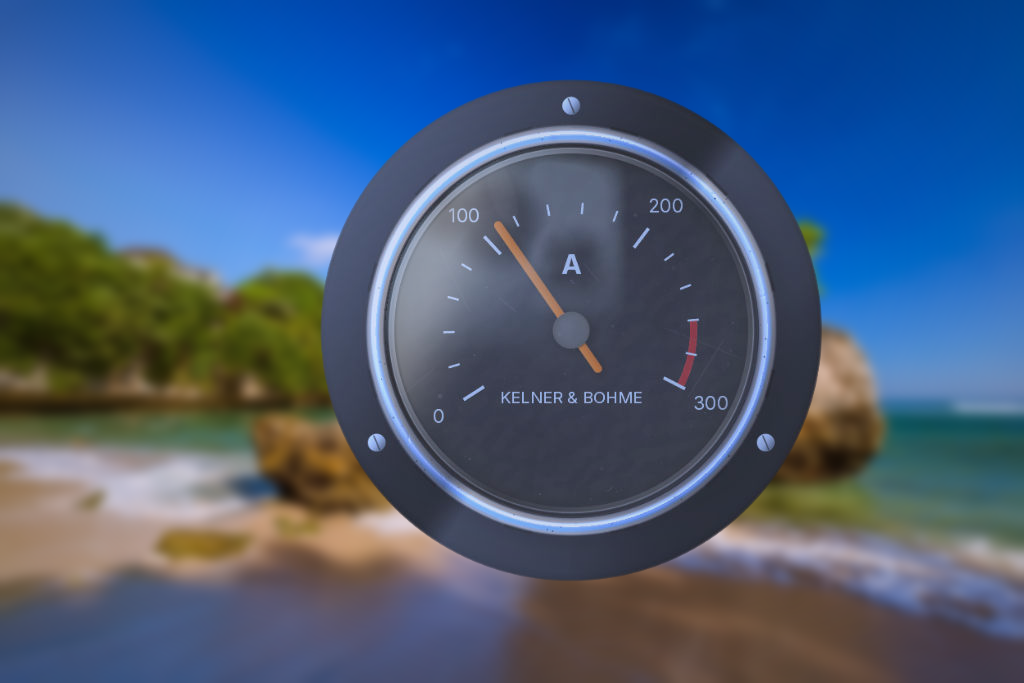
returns 110 (A)
